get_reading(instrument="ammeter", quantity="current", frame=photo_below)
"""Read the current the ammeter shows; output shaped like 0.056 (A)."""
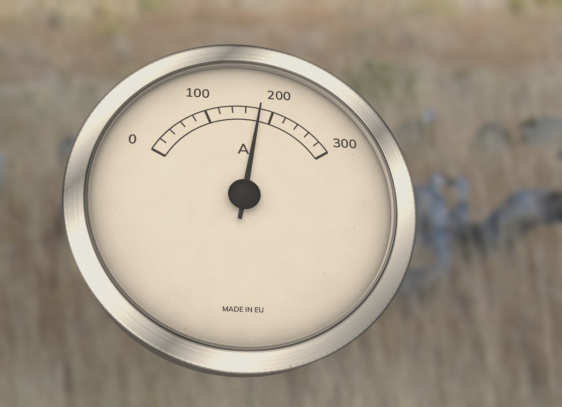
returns 180 (A)
